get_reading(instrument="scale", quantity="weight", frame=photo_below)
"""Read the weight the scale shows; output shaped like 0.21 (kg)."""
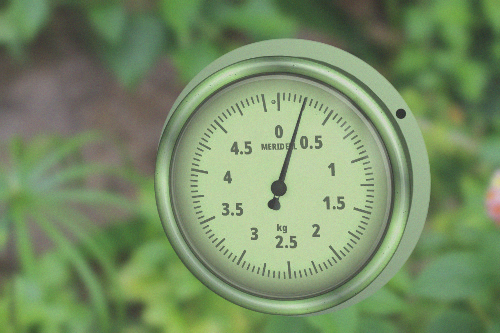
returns 0.25 (kg)
